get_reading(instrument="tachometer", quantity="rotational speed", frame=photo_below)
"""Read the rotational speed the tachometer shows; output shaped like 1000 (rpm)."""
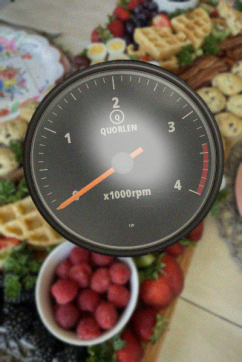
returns 0 (rpm)
